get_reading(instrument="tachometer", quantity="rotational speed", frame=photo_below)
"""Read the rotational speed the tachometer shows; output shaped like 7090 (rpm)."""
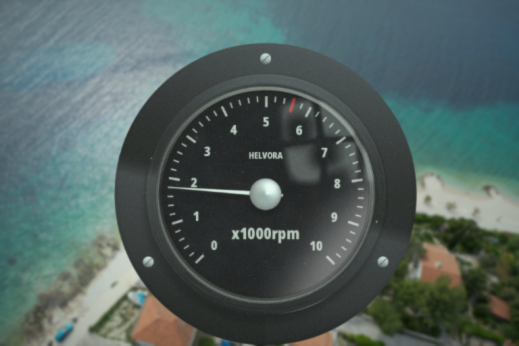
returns 1800 (rpm)
